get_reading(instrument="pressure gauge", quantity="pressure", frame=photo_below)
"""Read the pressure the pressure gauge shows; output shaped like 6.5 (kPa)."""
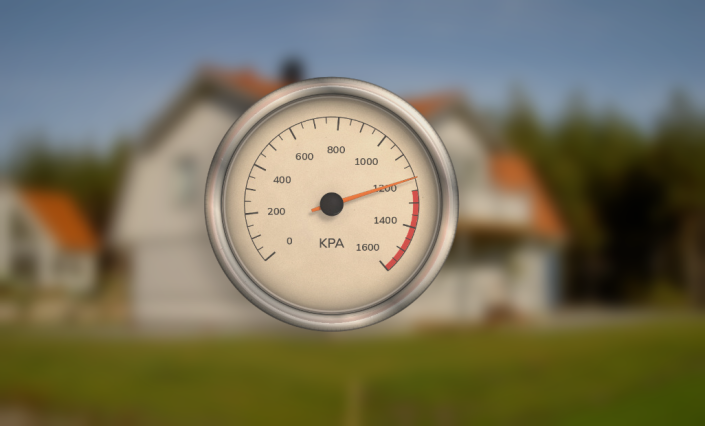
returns 1200 (kPa)
